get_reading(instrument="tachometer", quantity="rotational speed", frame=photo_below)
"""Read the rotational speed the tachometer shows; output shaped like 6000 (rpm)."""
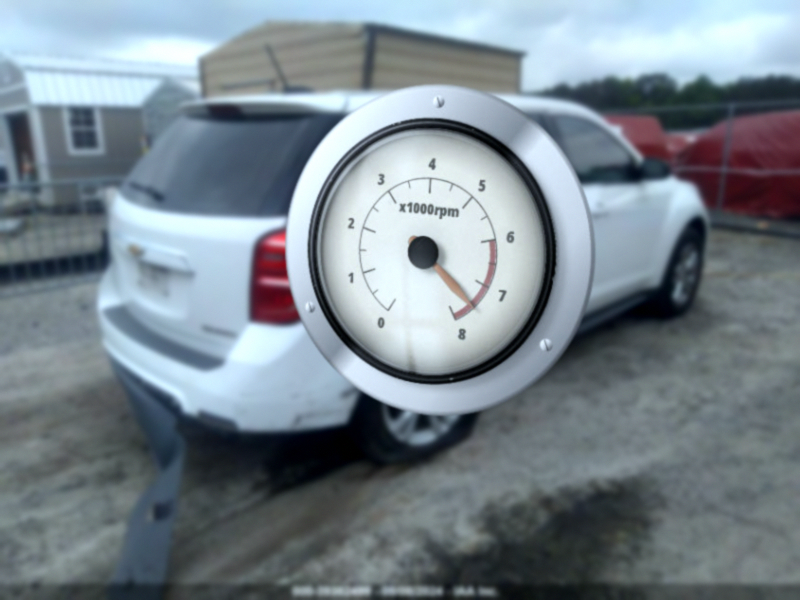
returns 7500 (rpm)
